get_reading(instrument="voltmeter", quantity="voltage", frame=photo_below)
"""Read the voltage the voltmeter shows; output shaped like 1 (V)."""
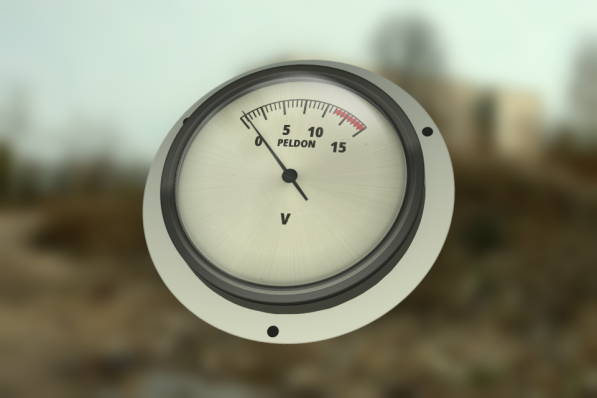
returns 0.5 (V)
